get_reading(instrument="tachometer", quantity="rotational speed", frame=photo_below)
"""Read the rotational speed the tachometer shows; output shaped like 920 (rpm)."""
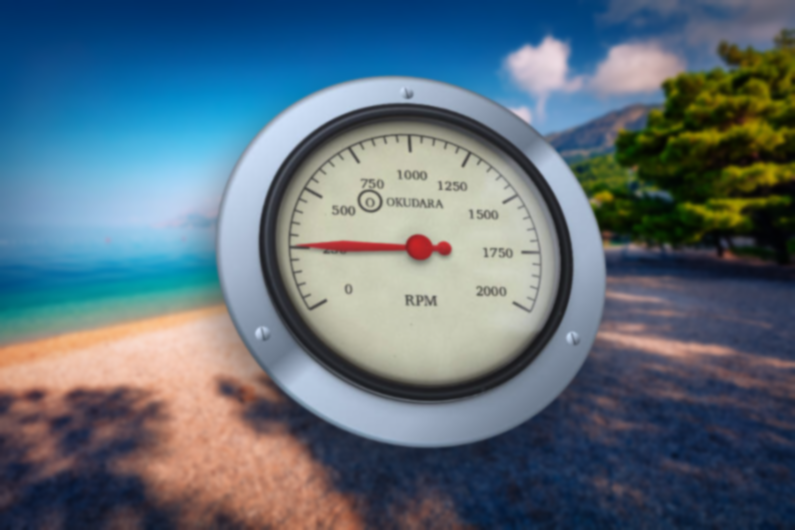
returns 250 (rpm)
